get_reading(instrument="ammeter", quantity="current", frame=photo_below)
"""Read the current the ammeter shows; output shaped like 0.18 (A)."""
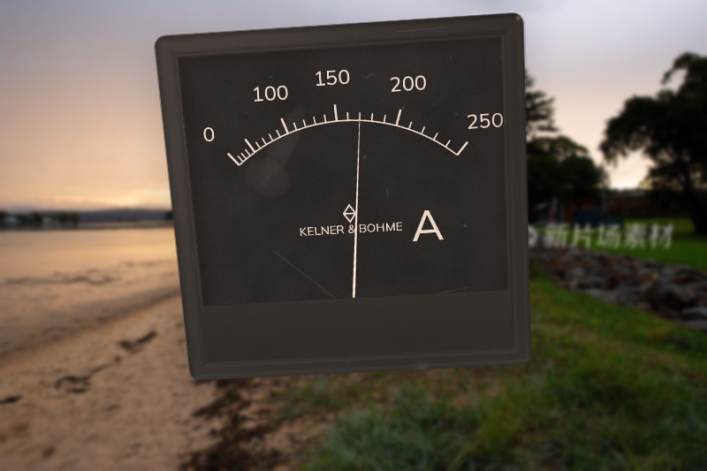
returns 170 (A)
